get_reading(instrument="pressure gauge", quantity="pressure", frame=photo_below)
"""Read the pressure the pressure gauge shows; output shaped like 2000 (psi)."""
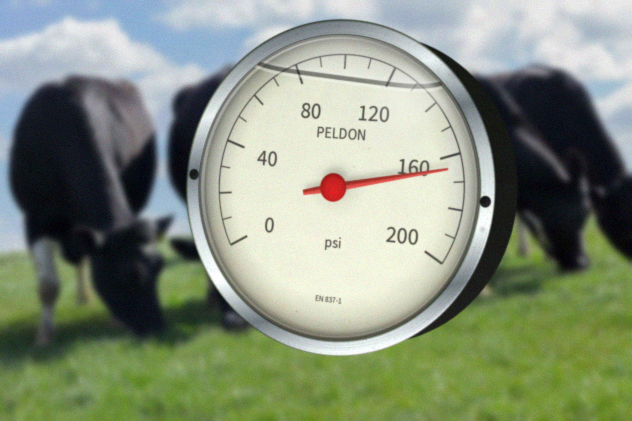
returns 165 (psi)
